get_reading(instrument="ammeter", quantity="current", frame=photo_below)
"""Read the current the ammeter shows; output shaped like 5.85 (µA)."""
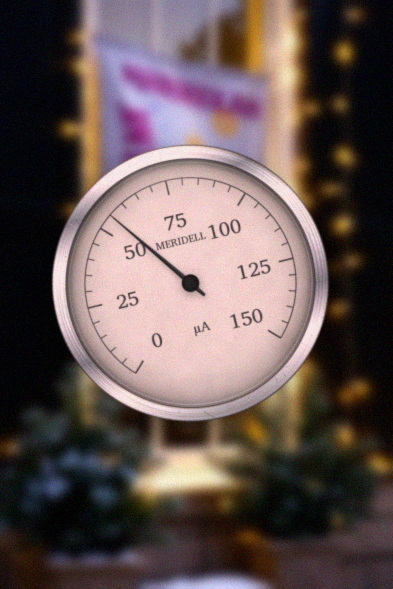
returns 55 (µA)
